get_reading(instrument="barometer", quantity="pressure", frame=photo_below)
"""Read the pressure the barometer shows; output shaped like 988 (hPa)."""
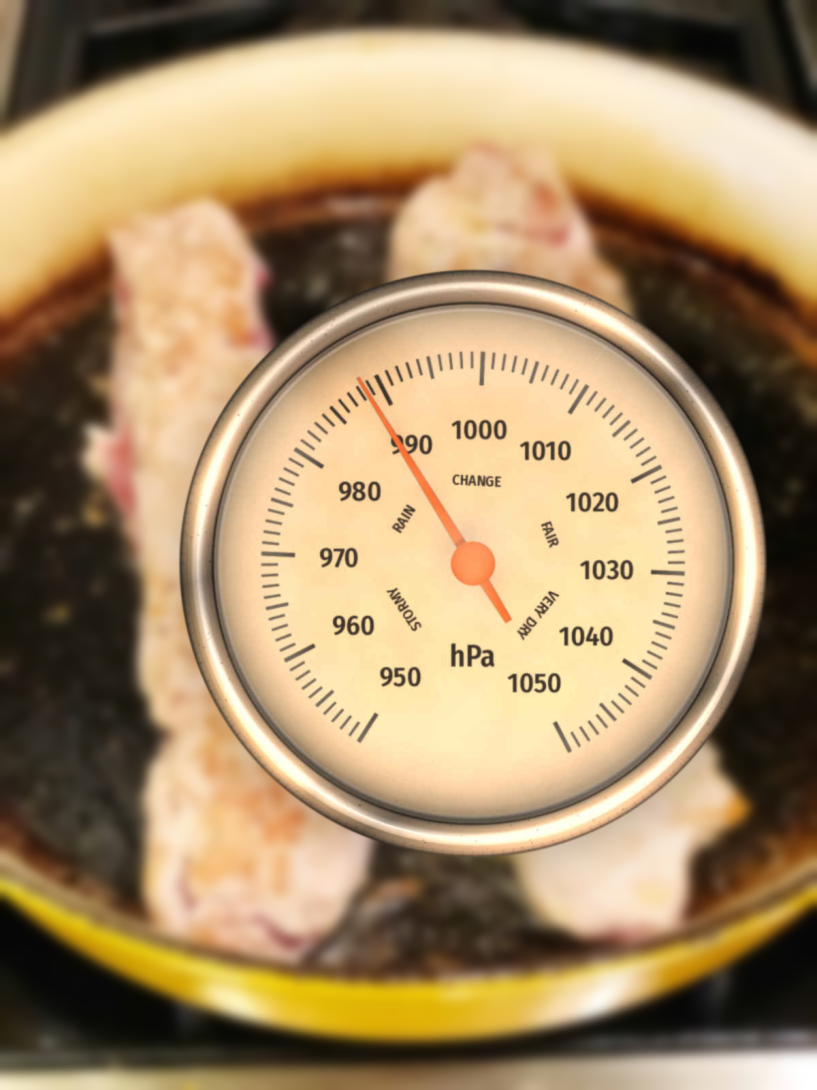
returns 988.5 (hPa)
